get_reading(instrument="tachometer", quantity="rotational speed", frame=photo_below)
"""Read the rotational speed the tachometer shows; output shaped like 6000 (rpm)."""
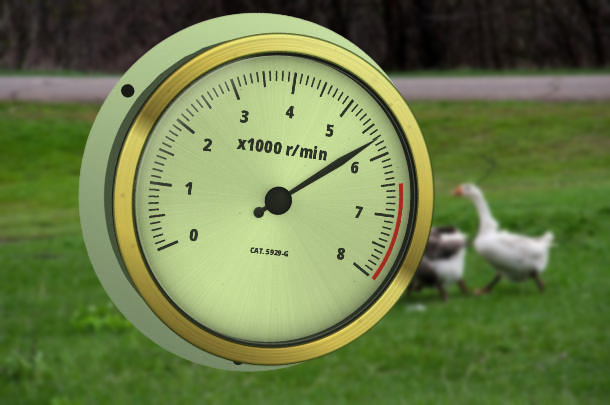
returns 5700 (rpm)
